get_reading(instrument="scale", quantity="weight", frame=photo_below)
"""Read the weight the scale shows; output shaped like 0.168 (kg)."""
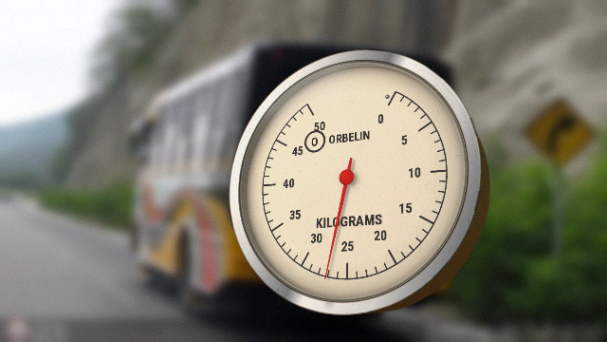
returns 27 (kg)
